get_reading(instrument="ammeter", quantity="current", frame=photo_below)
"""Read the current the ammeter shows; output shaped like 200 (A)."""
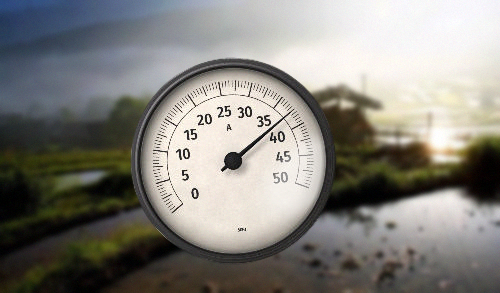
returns 37.5 (A)
